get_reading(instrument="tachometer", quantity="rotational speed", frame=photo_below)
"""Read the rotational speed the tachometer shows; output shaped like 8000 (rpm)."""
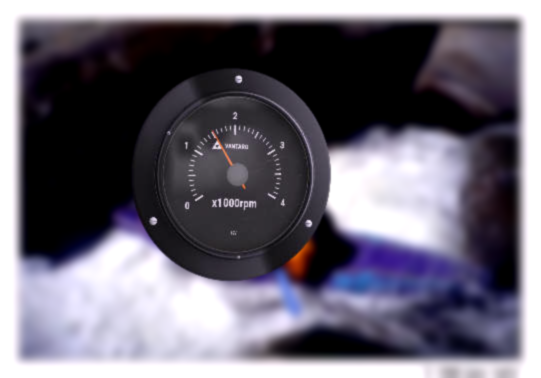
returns 1500 (rpm)
